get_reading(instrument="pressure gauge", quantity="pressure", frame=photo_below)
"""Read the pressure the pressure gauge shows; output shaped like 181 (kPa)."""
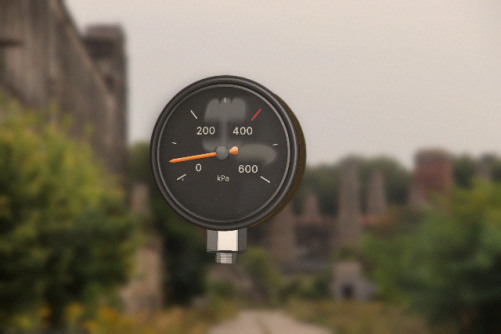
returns 50 (kPa)
